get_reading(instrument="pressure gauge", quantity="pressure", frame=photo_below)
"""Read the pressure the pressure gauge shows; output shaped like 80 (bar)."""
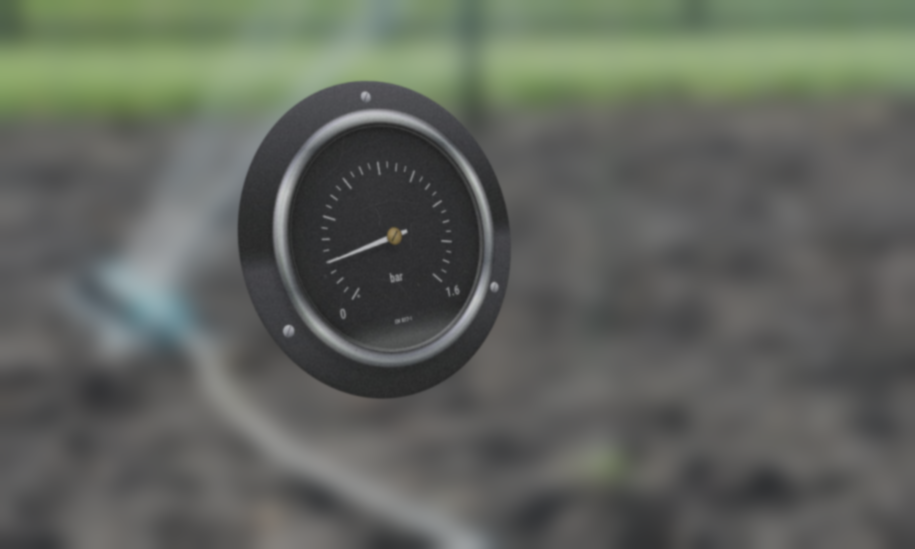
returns 0.2 (bar)
